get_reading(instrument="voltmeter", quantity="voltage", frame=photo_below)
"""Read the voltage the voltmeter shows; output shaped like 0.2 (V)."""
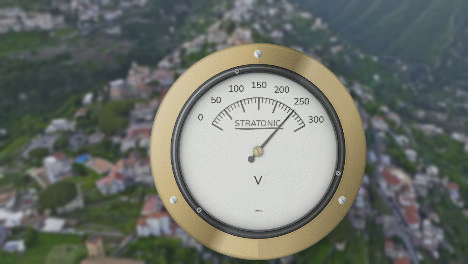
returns 250 (V)
